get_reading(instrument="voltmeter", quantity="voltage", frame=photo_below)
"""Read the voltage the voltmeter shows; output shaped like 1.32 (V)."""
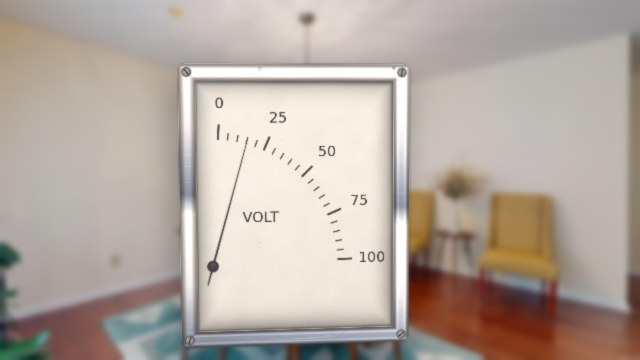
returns 15 (V)
